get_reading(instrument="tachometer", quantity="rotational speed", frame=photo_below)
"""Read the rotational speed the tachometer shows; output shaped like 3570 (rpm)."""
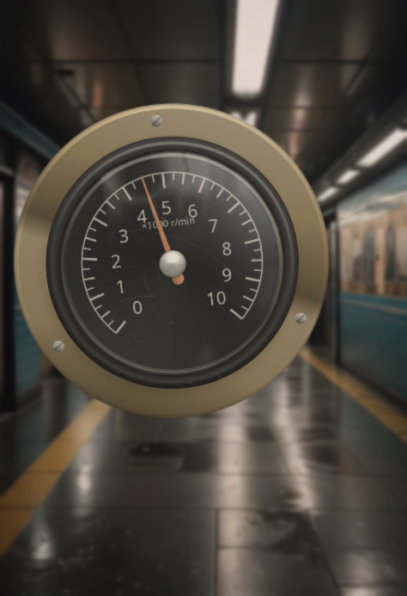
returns 4500 (rpm)
